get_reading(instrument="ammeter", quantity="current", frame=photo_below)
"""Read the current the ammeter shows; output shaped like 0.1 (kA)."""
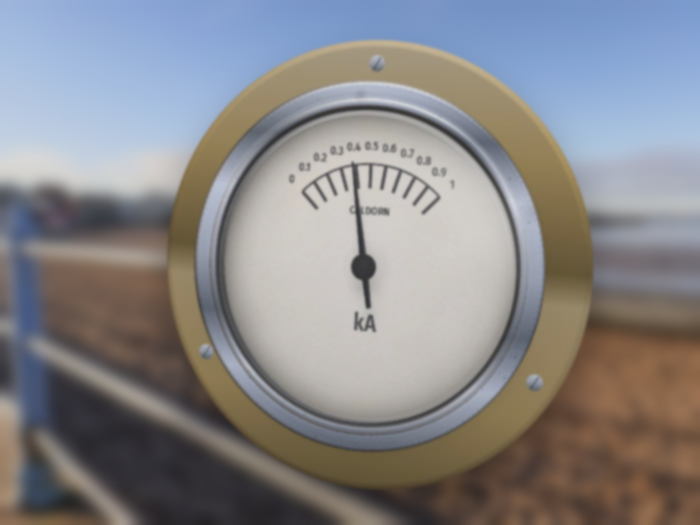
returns 0.4 (kA)
